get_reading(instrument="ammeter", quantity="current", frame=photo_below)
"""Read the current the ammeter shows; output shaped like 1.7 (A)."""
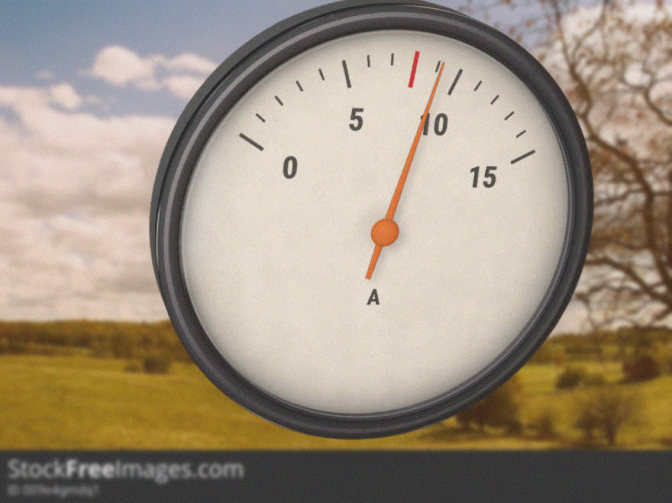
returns 9 (A)
